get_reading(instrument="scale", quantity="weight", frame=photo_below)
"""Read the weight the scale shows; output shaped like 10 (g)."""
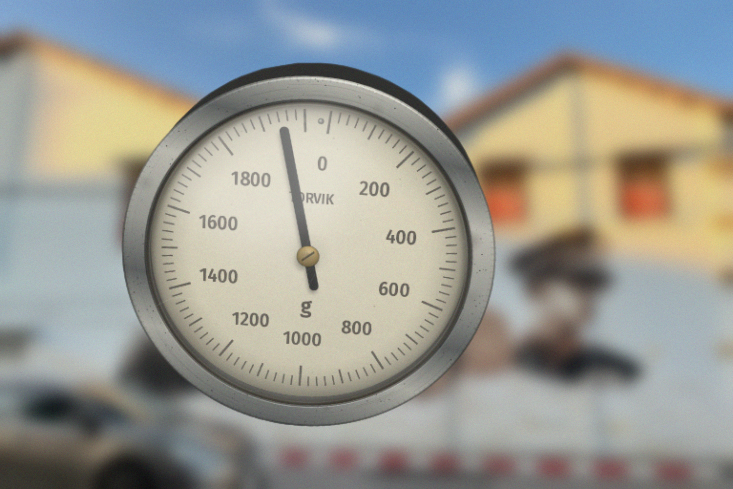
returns 1950 (g)
